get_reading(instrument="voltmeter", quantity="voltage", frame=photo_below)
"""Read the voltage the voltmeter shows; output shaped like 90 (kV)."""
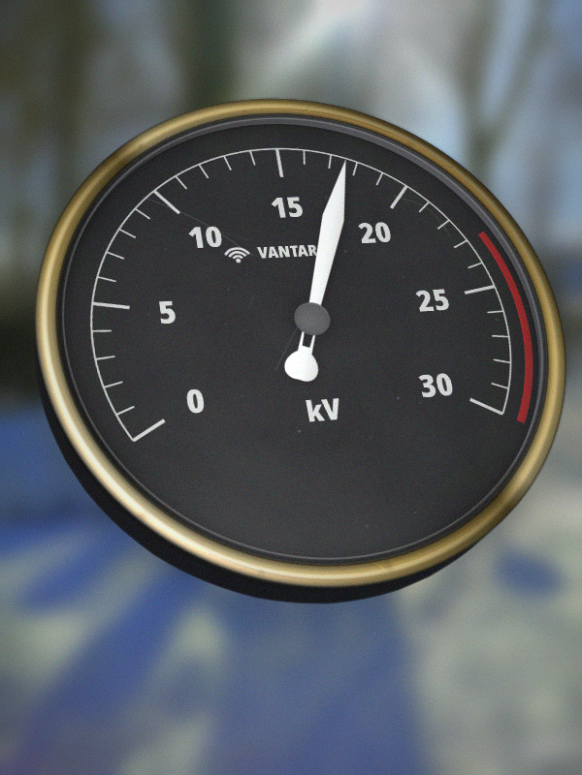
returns 17.5 (kV)
